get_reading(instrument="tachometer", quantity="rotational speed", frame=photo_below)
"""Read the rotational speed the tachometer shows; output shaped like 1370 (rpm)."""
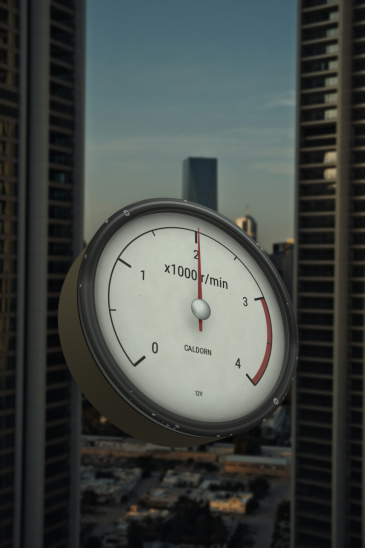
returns 2000 (rpm)
